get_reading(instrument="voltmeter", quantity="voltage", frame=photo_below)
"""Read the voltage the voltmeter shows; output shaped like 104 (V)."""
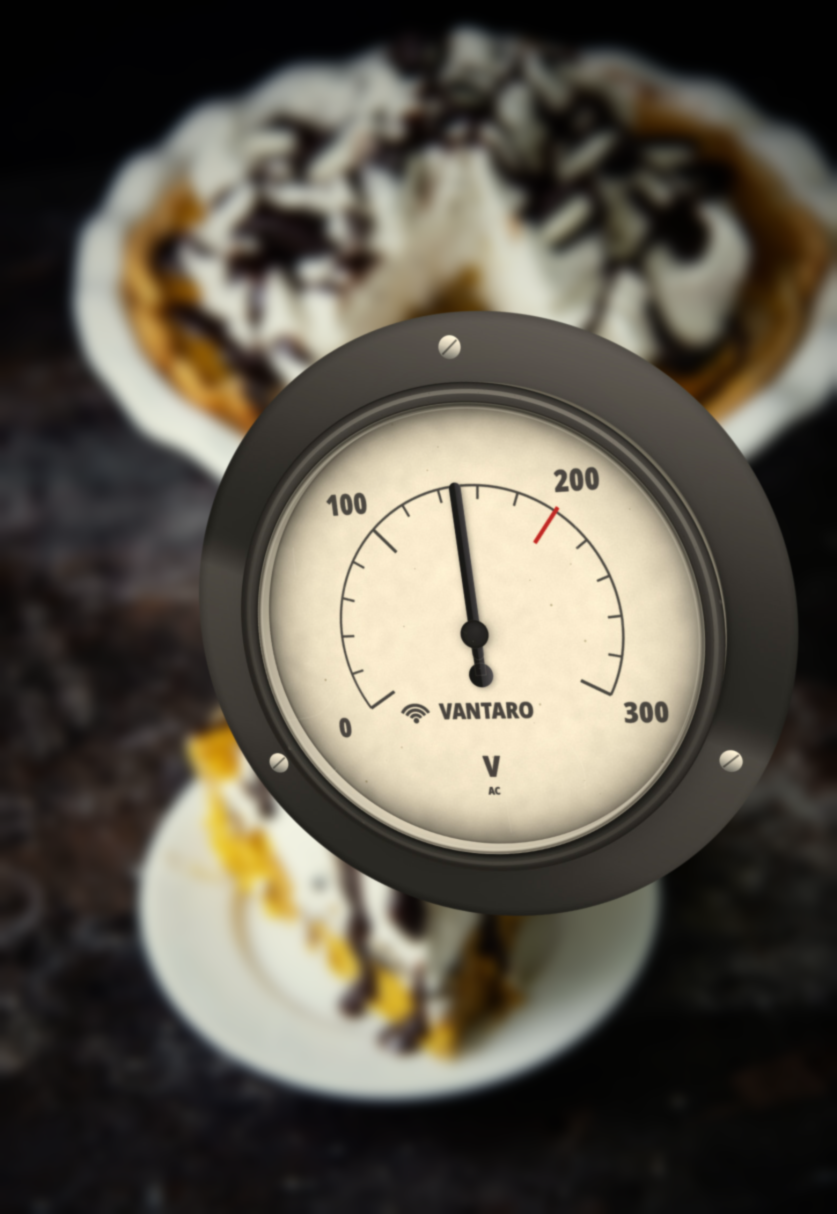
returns 150 (V)
